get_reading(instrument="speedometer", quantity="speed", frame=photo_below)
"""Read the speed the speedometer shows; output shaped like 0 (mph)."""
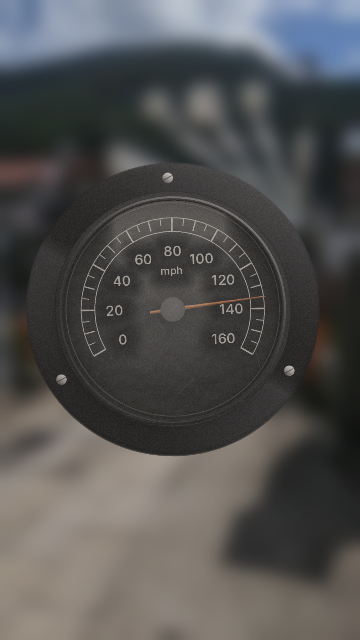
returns 135 (mph)
